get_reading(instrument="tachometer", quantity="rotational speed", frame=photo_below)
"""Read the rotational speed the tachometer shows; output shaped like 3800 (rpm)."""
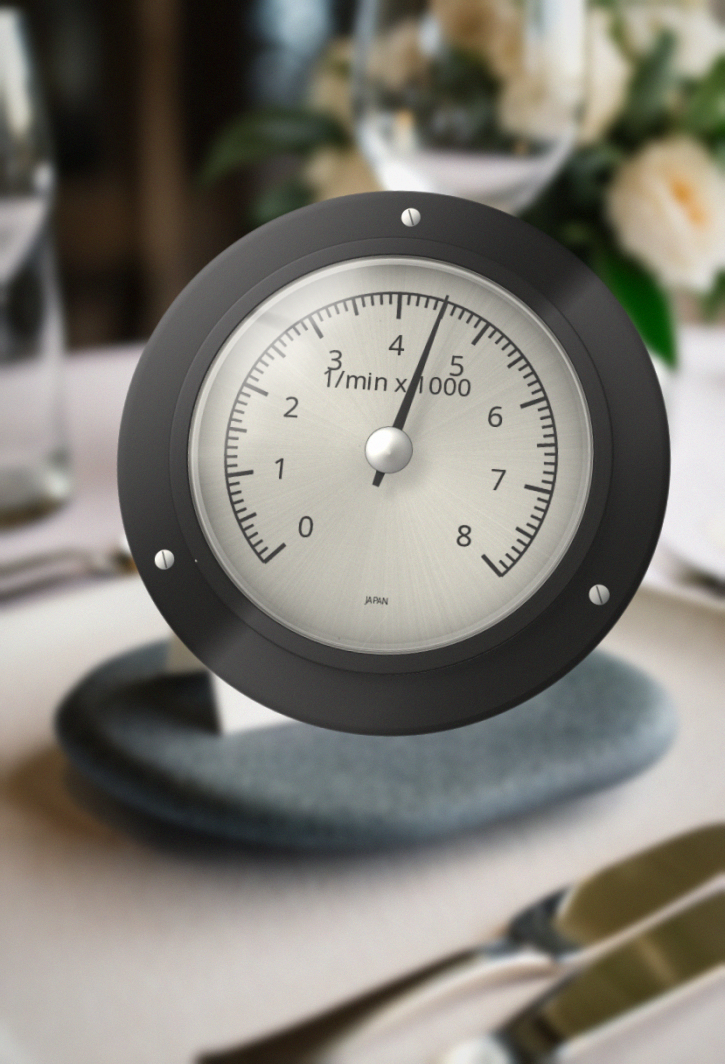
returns 4500 (rpm)
